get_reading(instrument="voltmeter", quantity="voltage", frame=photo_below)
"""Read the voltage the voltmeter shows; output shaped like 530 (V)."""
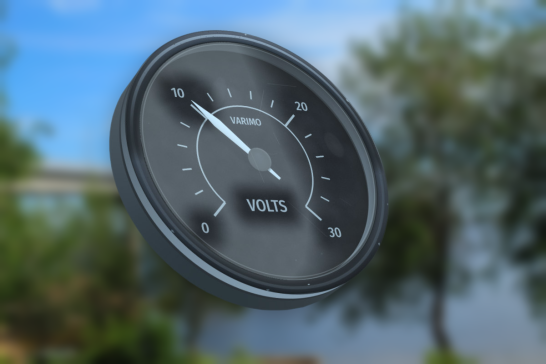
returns 10 (V)
